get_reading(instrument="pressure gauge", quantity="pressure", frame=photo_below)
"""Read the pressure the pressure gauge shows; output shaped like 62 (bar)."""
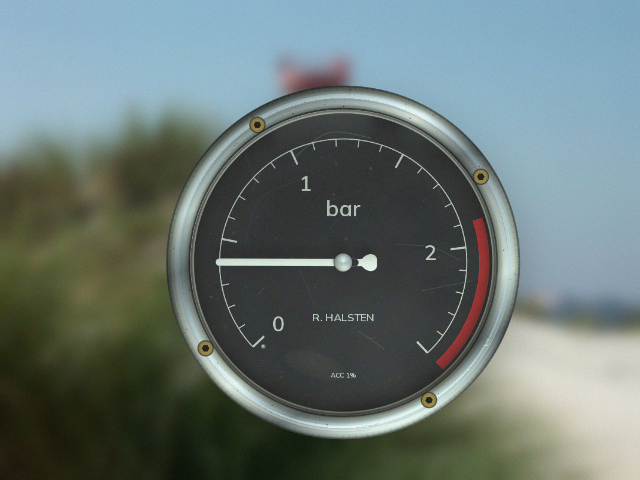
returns 0.4 (bar)
